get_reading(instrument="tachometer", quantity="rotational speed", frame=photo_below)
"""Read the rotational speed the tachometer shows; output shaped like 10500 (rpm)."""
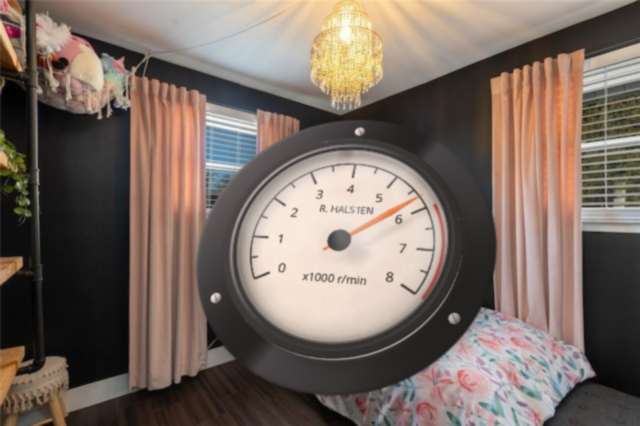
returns 5750 (rpm)
